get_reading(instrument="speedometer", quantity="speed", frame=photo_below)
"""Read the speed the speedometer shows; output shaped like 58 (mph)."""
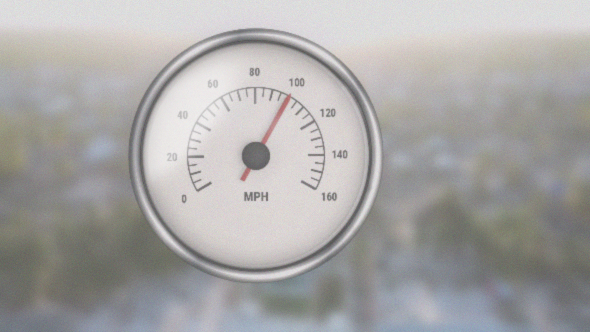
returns 100 (mph)
